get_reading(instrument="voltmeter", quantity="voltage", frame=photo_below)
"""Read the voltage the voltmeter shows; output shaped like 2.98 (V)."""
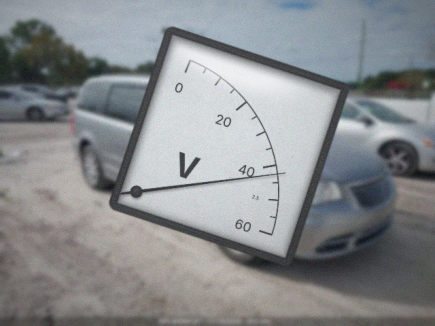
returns 42.5 (V)
